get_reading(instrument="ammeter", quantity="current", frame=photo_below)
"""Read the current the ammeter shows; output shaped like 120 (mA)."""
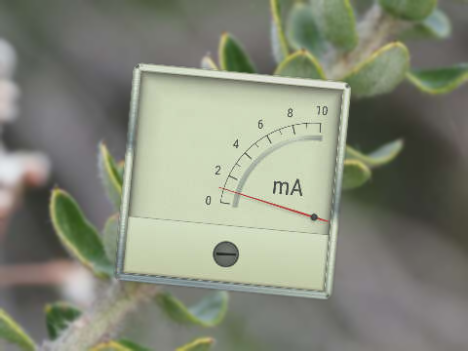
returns 1 (mA)
